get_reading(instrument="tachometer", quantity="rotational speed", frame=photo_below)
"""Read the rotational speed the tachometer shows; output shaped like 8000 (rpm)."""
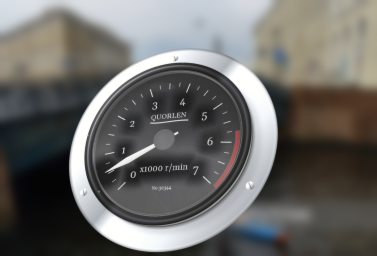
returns 500 (rpm)
